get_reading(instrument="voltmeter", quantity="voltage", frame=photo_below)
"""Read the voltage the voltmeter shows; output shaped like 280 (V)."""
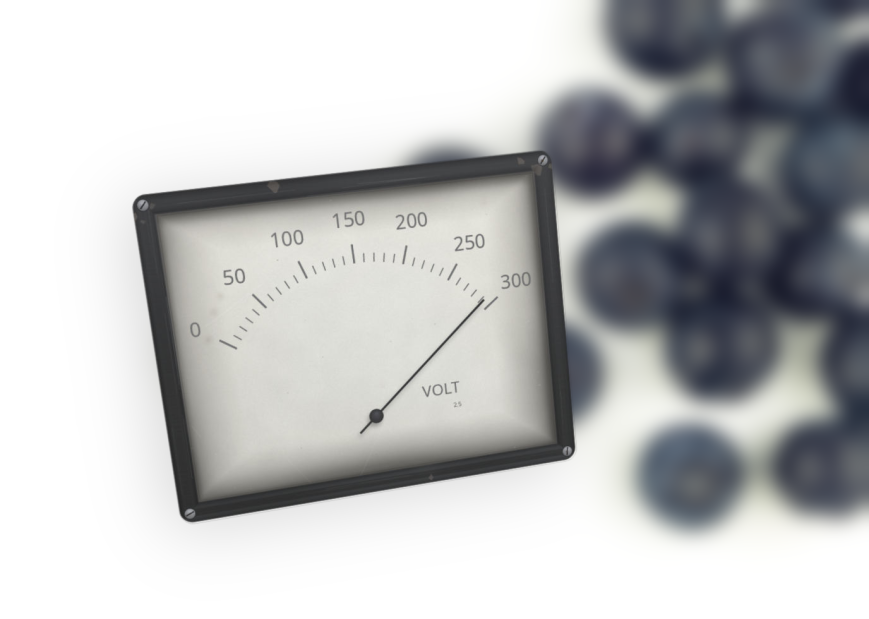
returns 290 (V)
